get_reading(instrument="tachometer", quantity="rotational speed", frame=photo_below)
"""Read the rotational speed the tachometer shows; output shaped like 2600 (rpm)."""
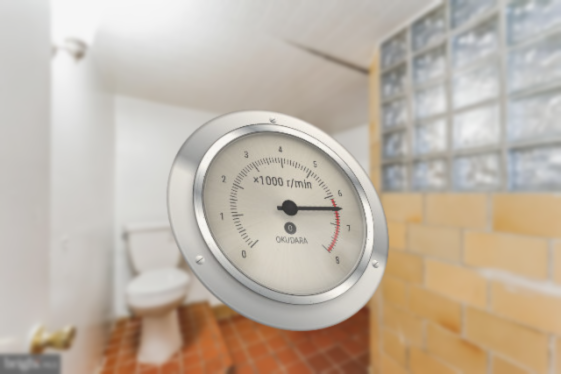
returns 6500 (rpm)
